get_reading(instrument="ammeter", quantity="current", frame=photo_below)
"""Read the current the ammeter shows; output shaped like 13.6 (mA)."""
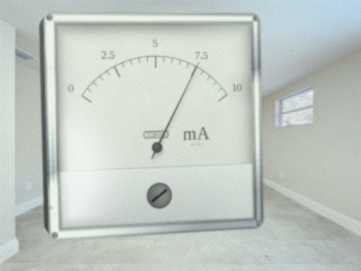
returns 7.5 (mA)
